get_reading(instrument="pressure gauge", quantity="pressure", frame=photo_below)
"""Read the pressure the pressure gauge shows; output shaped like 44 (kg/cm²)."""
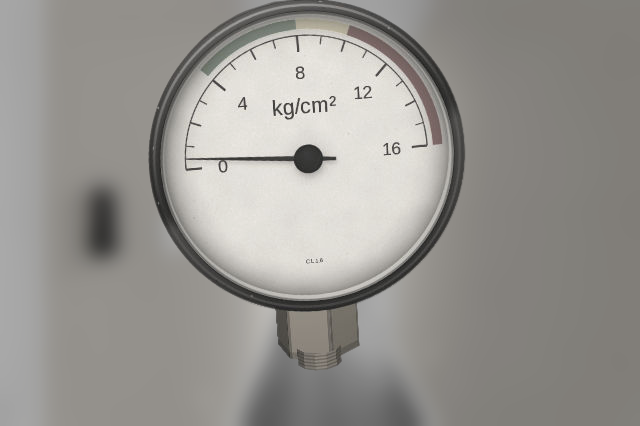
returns 0.5 (kg/cm²)
